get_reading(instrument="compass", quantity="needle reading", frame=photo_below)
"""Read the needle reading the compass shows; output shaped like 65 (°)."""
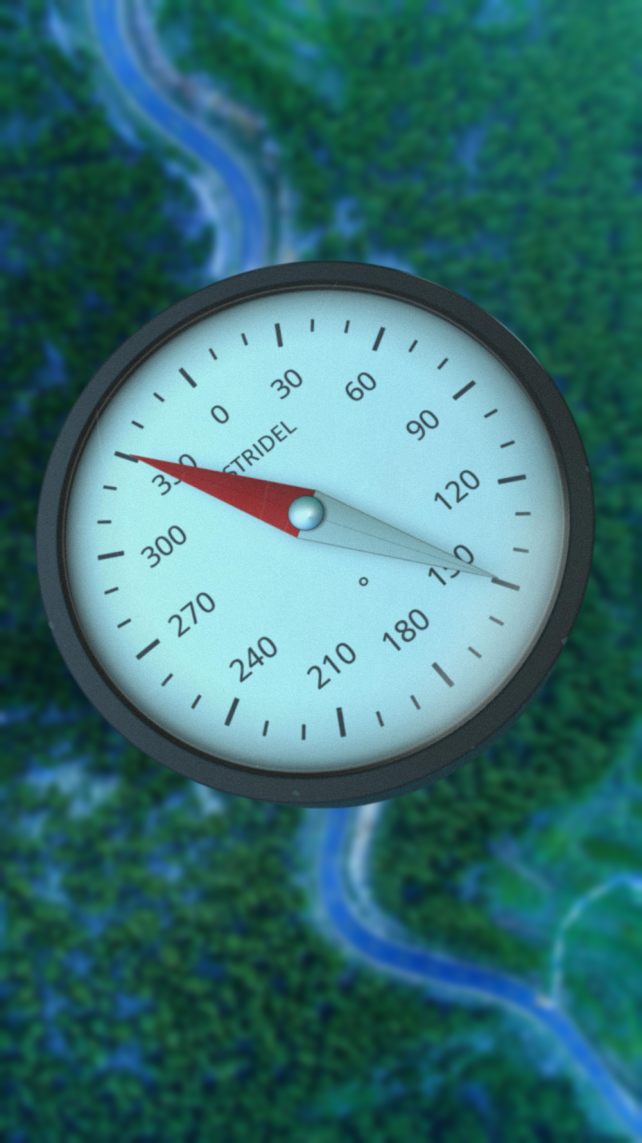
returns 330 (°)
